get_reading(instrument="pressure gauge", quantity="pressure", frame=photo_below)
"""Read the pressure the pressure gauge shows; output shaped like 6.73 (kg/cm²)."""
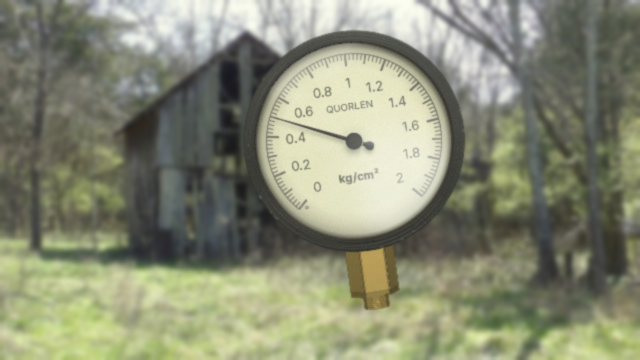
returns 0.5 (kg/cm²)
